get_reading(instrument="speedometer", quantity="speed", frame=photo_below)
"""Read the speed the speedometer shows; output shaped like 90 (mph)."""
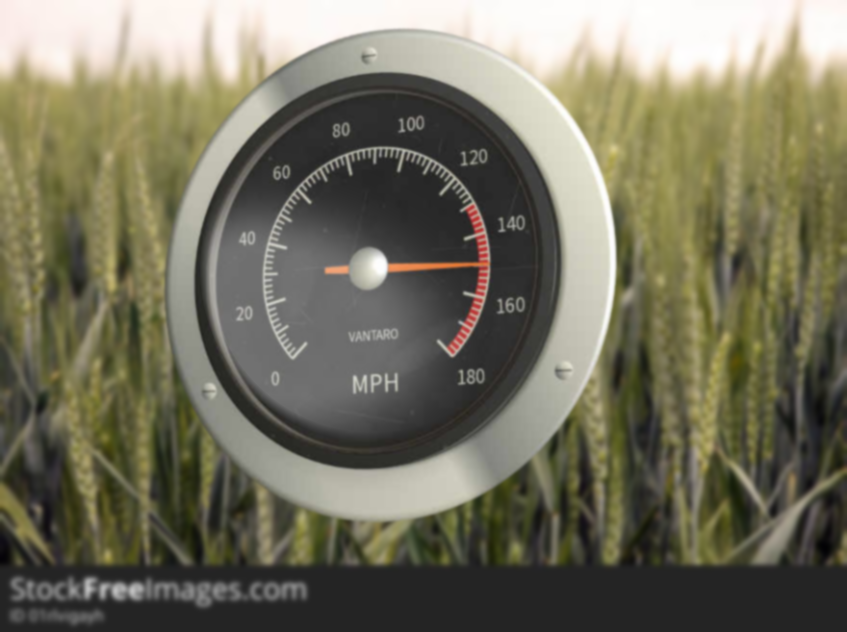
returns 150 (mph)
